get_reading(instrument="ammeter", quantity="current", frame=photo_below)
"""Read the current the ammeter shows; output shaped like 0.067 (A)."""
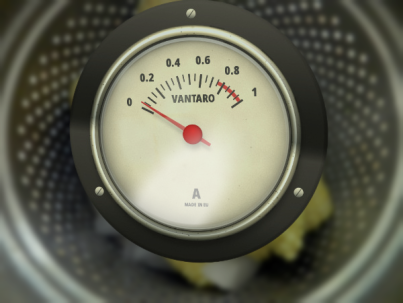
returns 0.05 (A)
